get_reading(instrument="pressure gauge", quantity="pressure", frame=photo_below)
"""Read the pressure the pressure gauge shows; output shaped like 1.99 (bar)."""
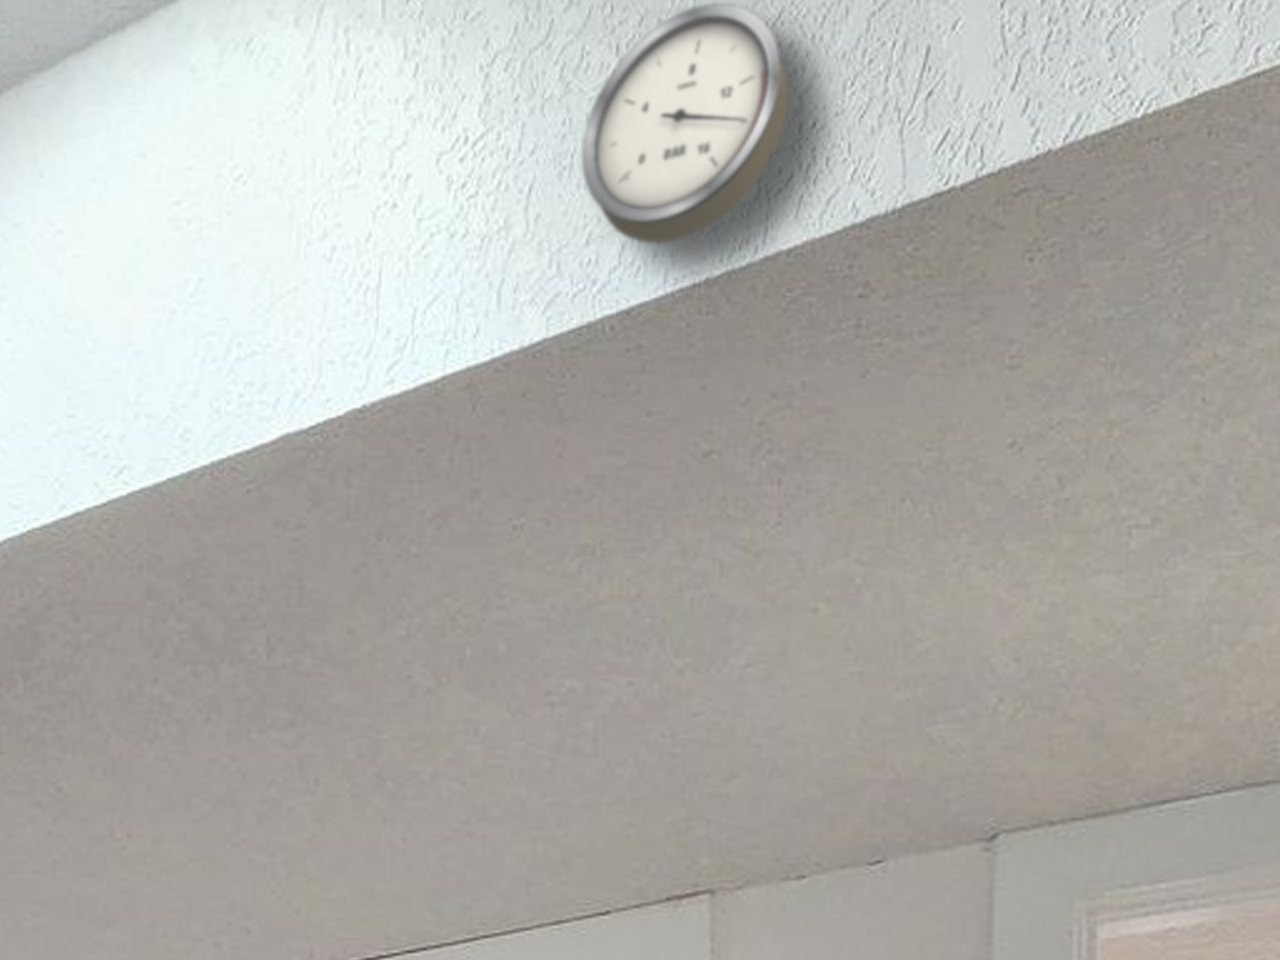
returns 14 (bar)
